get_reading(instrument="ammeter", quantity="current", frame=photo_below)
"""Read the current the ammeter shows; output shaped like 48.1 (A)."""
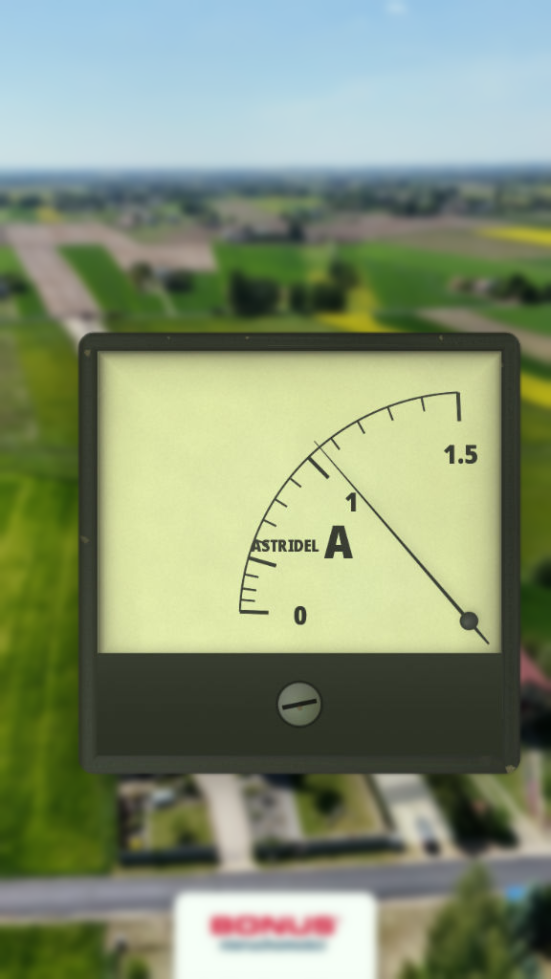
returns 1.05 (A)
